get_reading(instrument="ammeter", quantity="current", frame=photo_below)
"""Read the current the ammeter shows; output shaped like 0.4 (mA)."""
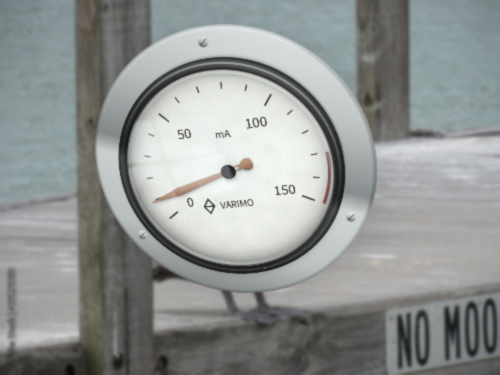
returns 10 (mA)
